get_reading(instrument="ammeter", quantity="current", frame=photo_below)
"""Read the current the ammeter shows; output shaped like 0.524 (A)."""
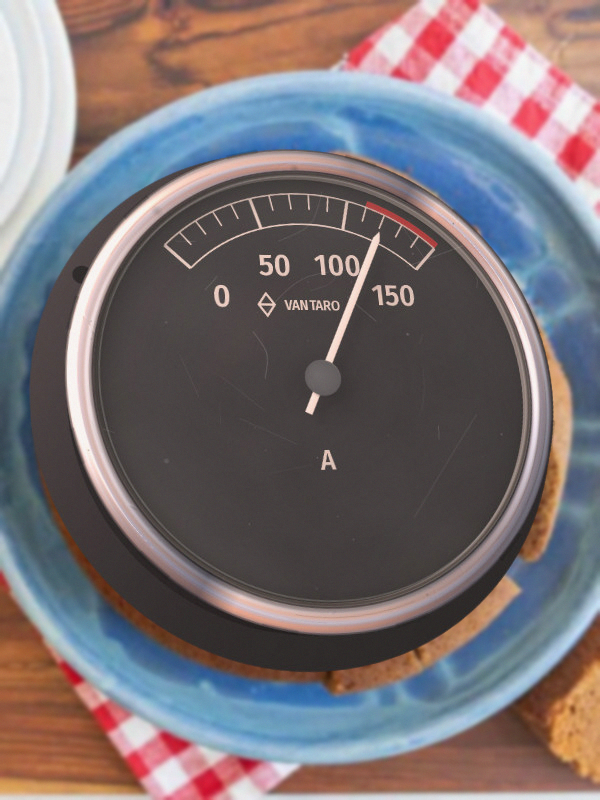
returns 120 (A)
